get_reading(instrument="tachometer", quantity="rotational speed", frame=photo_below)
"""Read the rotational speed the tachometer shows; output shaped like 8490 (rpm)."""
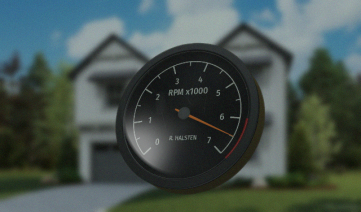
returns 6500 (rpm)
